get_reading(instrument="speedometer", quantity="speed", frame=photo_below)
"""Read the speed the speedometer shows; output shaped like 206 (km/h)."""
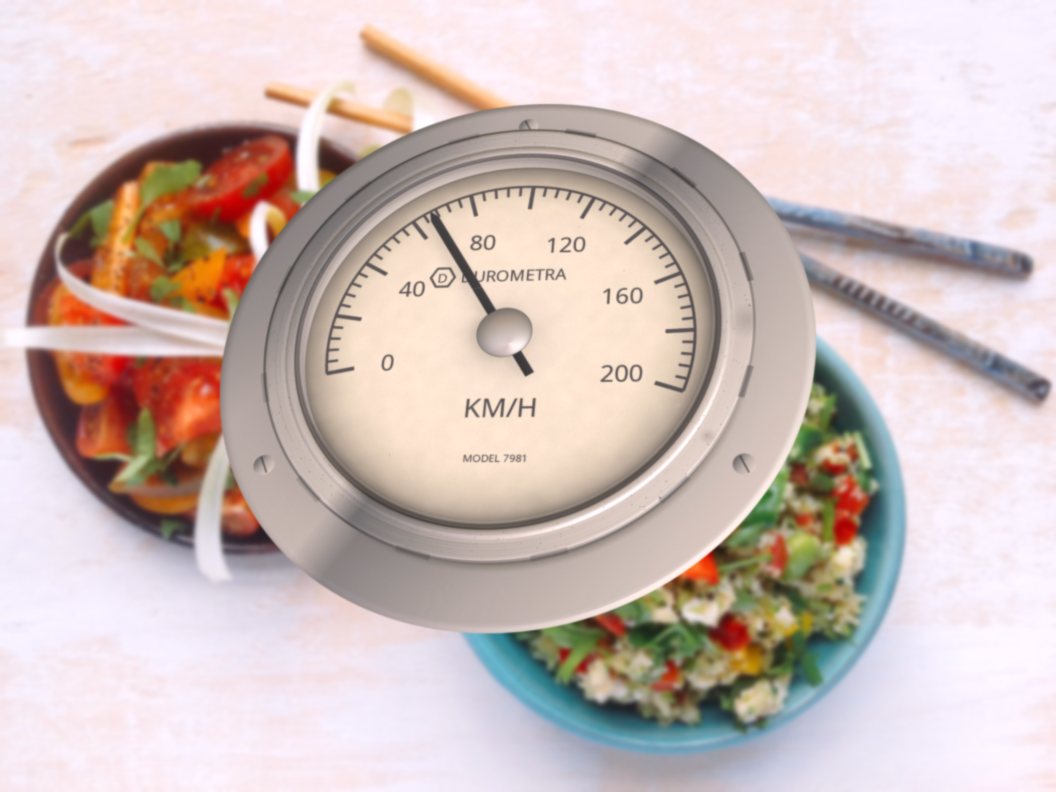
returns 66 (km/h)
